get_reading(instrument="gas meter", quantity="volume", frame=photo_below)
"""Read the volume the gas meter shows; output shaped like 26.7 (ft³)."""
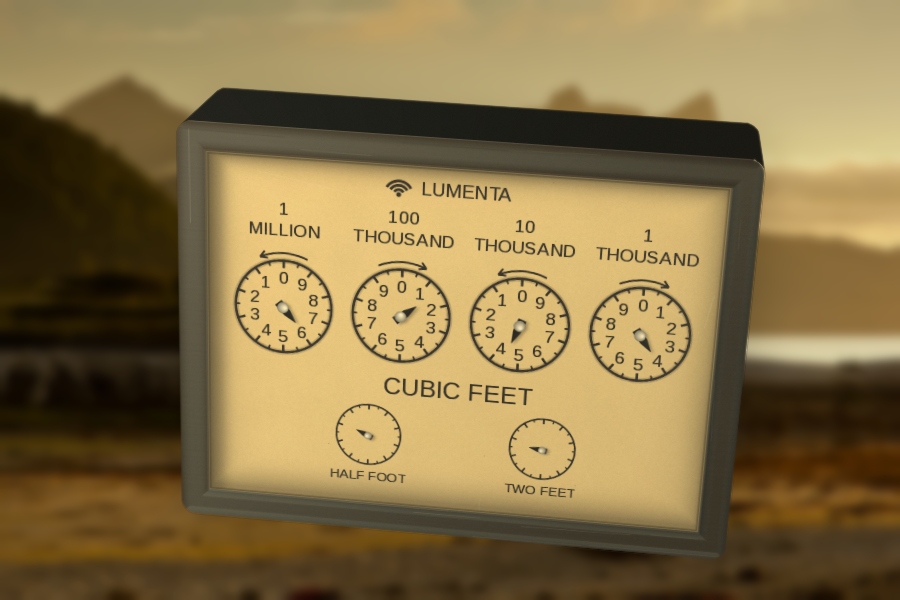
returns 614400 (ft³)
